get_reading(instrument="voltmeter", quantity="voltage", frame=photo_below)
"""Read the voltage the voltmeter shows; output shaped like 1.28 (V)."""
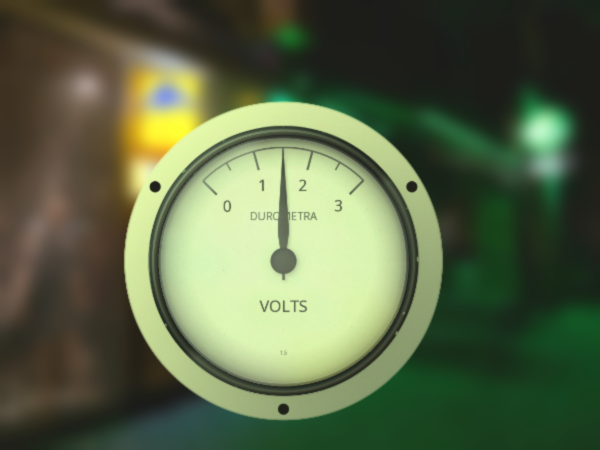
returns 1.5 (V)
